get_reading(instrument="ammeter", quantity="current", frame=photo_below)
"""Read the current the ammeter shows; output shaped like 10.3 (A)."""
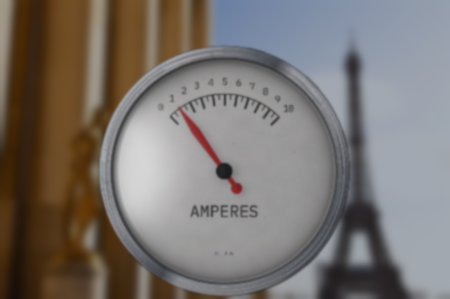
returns 1 (A)
